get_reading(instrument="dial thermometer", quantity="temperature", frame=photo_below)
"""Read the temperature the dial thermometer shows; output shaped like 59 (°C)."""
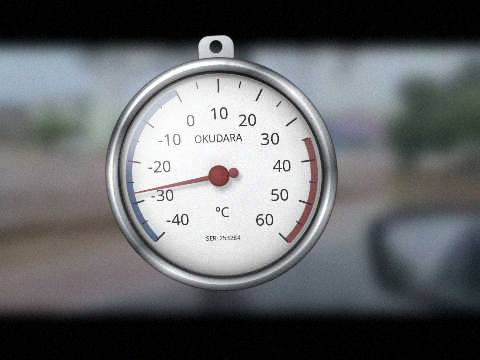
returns -27.5 (°C)
